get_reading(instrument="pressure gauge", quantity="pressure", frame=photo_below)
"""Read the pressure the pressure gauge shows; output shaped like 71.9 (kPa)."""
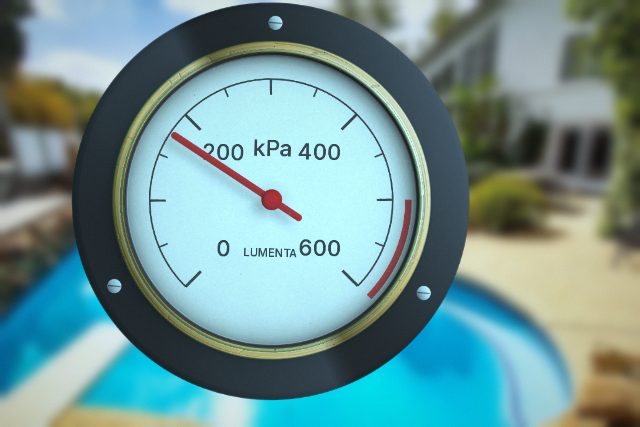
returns 175 (kPa)
